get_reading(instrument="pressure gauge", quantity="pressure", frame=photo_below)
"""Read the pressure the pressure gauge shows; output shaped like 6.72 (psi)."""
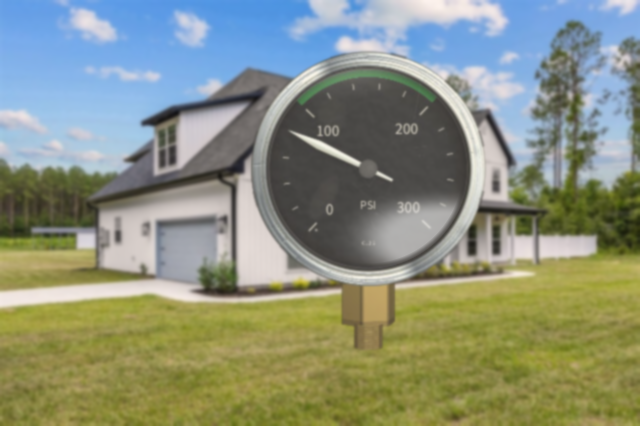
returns 80 (psi)
